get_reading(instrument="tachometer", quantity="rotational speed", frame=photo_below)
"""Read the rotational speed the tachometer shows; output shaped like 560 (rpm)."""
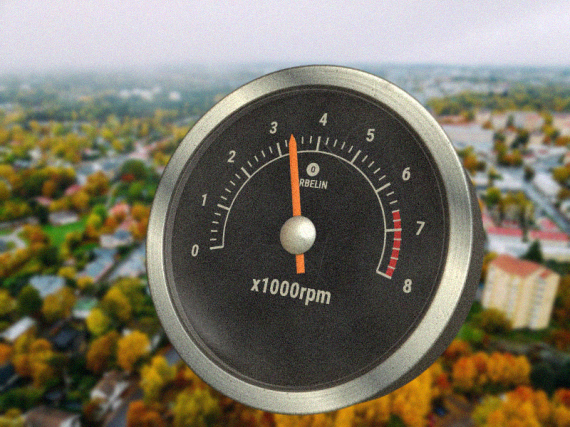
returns 3400 (rpm)
